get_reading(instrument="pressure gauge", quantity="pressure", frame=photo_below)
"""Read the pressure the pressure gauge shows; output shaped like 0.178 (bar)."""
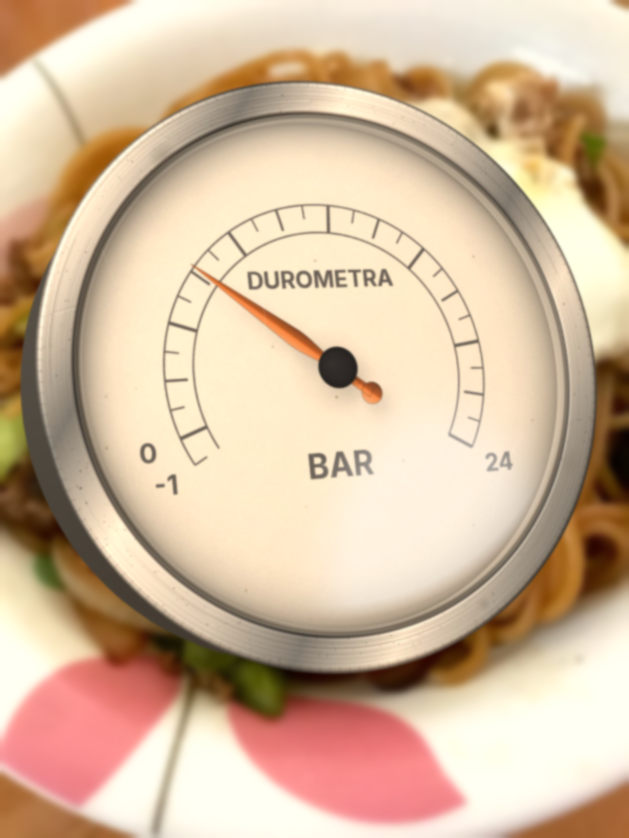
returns 6 (bar)
